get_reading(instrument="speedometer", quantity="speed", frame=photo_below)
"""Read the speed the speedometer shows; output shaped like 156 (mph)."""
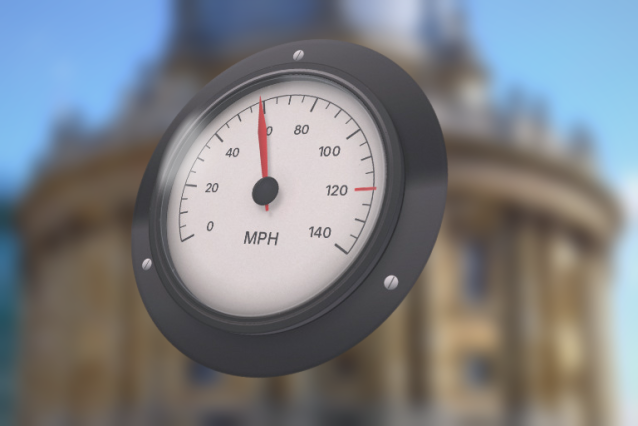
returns 60 (mph)
